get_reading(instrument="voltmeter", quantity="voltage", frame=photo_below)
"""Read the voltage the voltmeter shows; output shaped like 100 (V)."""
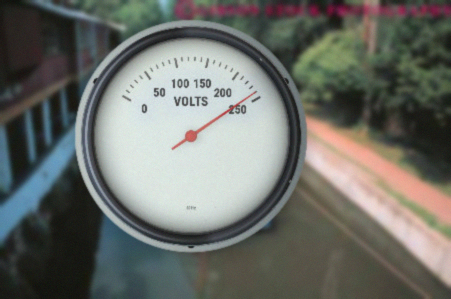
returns 240 (V)
